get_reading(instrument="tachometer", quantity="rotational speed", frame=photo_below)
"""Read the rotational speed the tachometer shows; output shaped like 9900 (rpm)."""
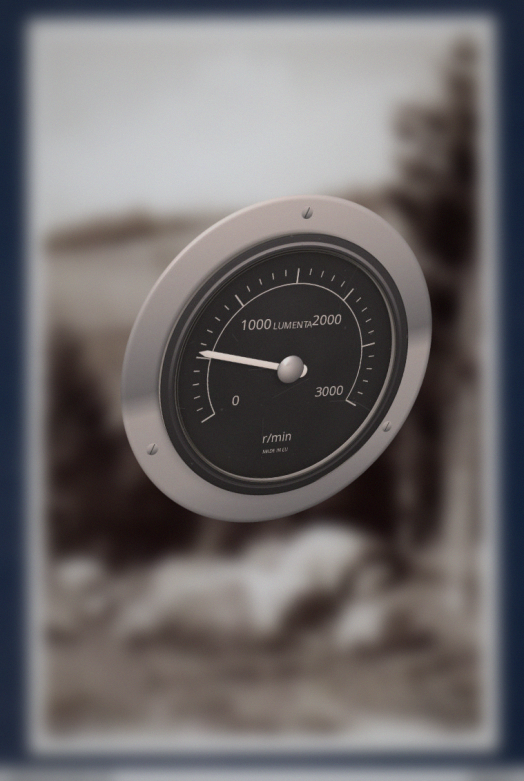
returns 550 (rpm)
